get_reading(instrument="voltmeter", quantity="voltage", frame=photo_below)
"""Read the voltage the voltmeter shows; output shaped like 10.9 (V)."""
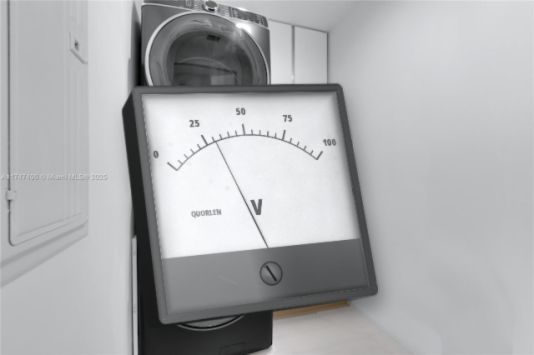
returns 30 (V)
